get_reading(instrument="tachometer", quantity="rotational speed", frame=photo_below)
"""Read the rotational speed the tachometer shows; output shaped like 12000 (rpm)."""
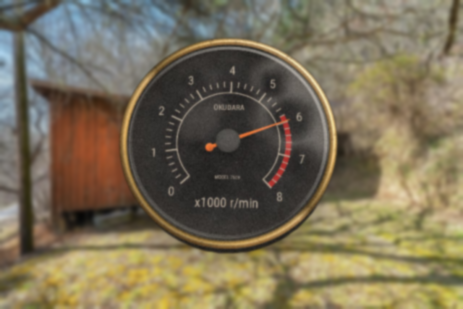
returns 6000 (rpm)
